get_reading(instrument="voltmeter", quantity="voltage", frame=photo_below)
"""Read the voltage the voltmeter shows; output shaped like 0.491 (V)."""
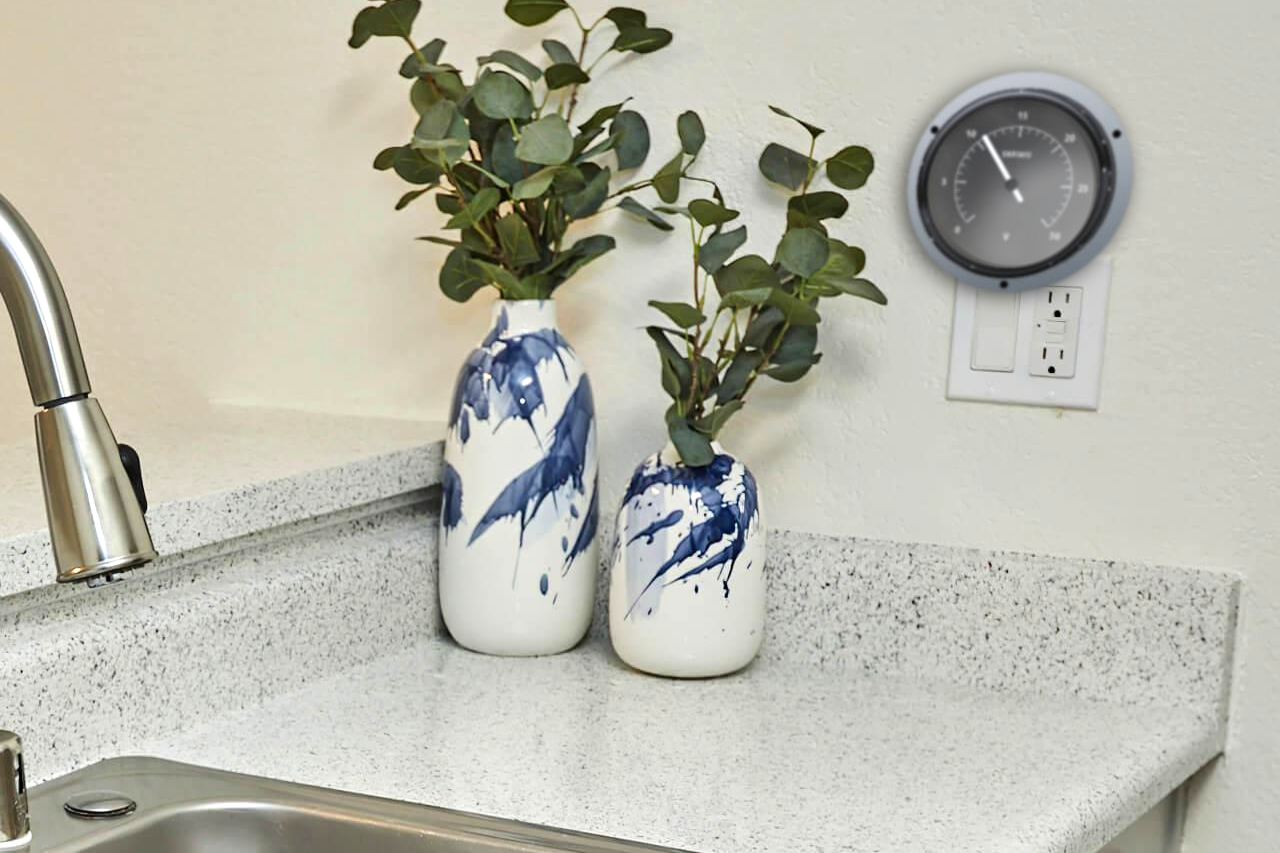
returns 11 (V)
